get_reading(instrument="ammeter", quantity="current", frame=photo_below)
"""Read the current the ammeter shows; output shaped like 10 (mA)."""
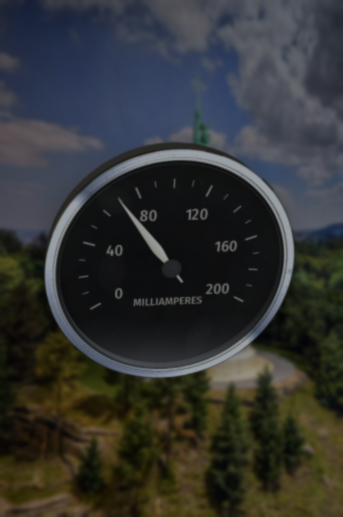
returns 70 (mA)
